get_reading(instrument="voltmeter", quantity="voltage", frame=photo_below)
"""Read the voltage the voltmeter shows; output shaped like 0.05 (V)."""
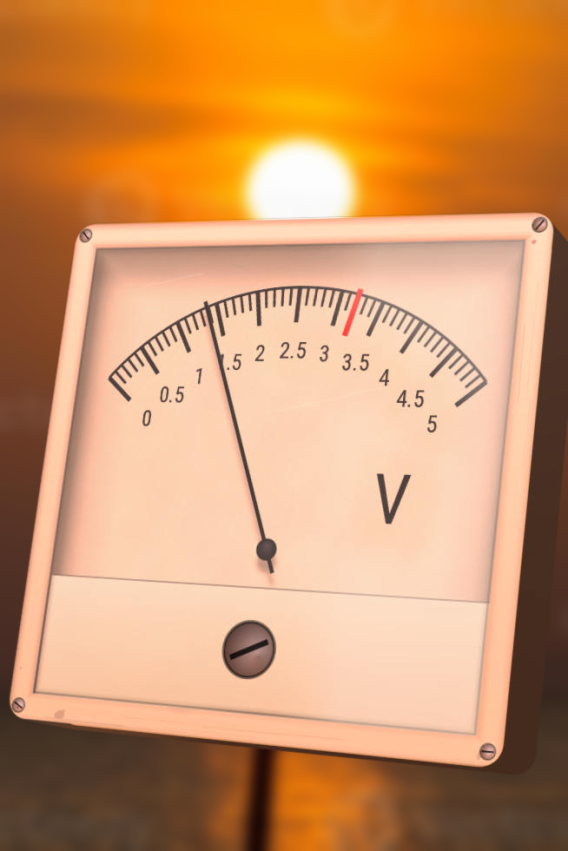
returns 1.4 (V)
